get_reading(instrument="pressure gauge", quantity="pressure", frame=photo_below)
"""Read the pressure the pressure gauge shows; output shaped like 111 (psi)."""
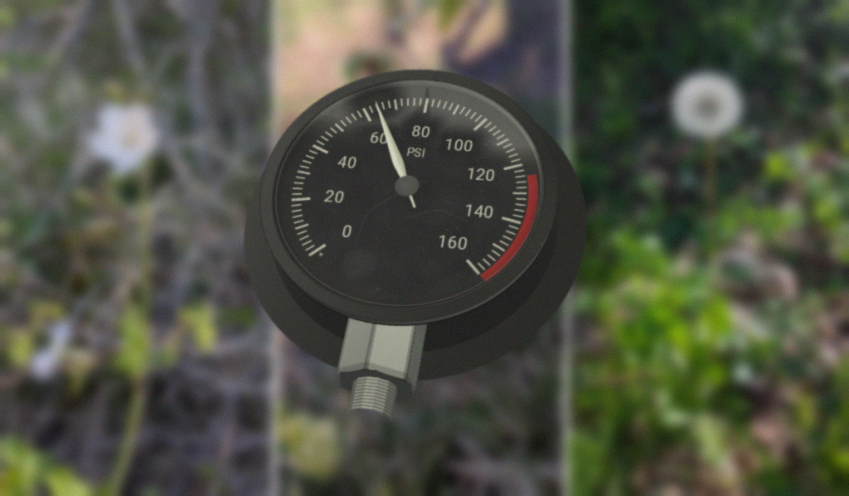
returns 64 (psi)
